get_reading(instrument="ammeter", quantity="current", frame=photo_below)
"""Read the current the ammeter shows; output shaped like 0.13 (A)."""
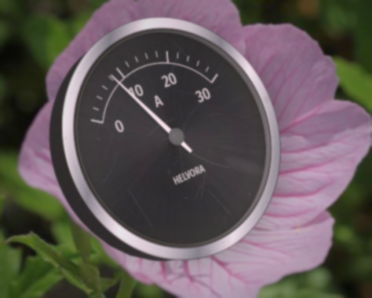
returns 8 (A)
